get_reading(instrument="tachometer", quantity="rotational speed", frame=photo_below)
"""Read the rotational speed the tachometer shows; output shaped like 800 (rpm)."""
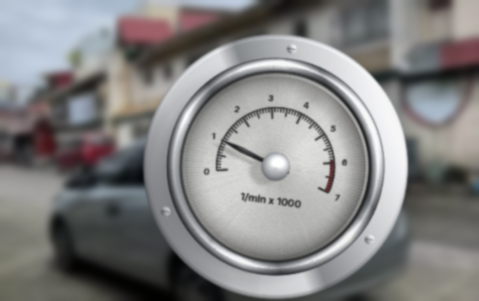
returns 1000 (rpm)
